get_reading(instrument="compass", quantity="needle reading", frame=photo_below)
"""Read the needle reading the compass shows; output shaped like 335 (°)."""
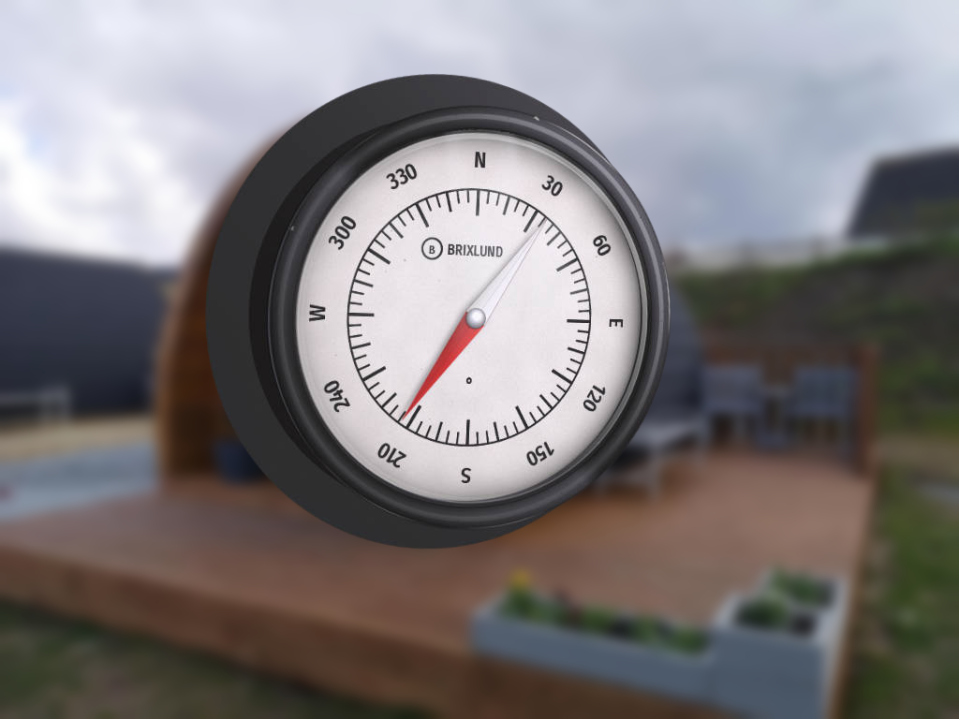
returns 215 (°)
